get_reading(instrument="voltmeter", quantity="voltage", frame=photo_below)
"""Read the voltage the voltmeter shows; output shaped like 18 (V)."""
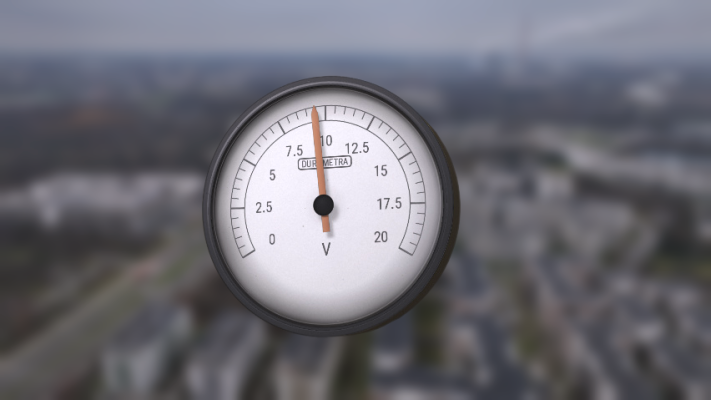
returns 9.5 (V)
